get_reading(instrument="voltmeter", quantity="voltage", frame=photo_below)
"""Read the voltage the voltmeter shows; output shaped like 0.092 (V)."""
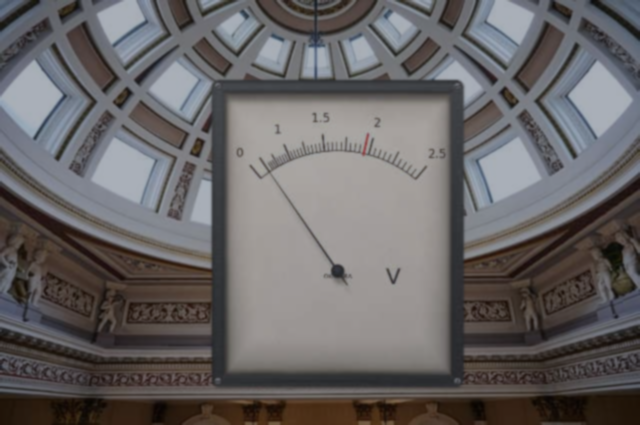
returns 0.5 (V)
